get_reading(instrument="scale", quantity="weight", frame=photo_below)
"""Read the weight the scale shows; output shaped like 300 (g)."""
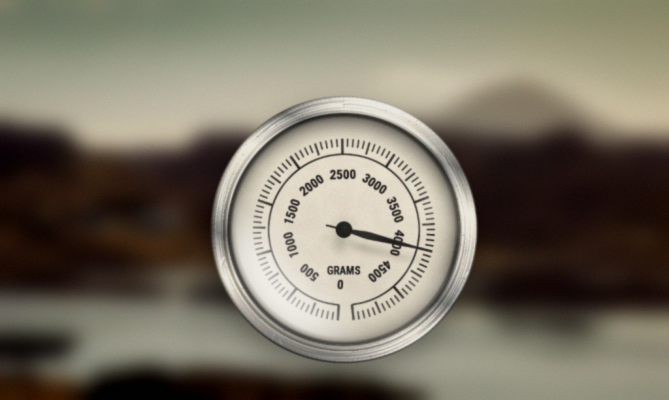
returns 4000 (g)
